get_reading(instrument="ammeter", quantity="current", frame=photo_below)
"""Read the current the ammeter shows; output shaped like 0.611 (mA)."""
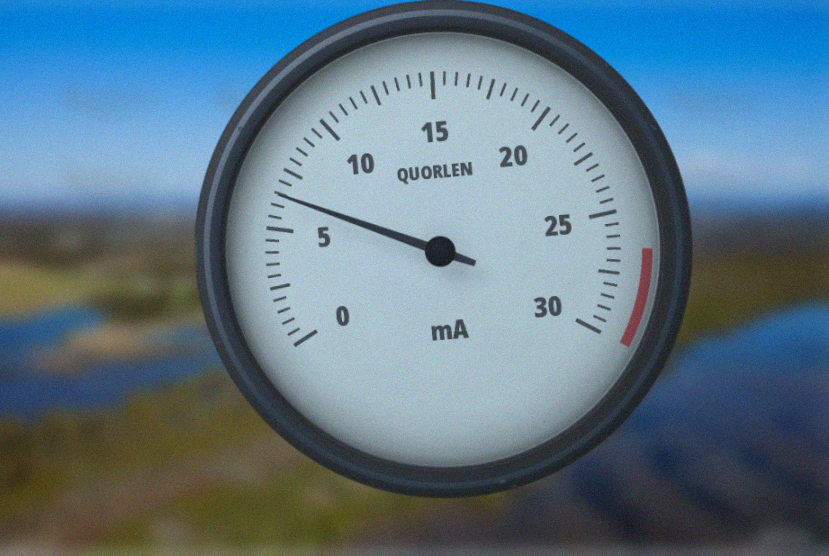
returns 6.5 (mA)
